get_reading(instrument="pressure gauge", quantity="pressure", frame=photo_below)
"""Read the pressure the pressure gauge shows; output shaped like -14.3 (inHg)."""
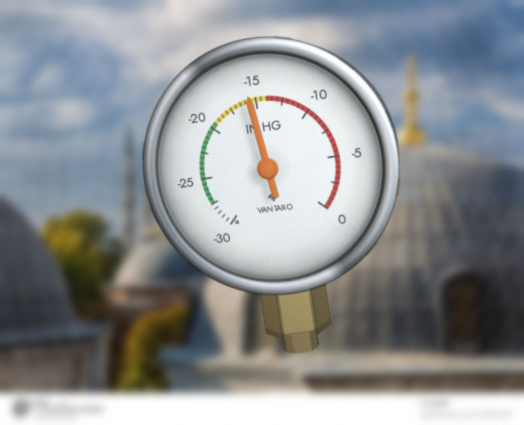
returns -15.5 (inHg)
